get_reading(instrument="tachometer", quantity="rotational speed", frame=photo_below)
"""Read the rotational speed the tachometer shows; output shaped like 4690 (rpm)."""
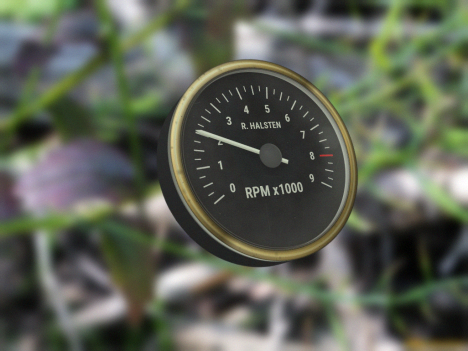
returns 2000 (rpm)
